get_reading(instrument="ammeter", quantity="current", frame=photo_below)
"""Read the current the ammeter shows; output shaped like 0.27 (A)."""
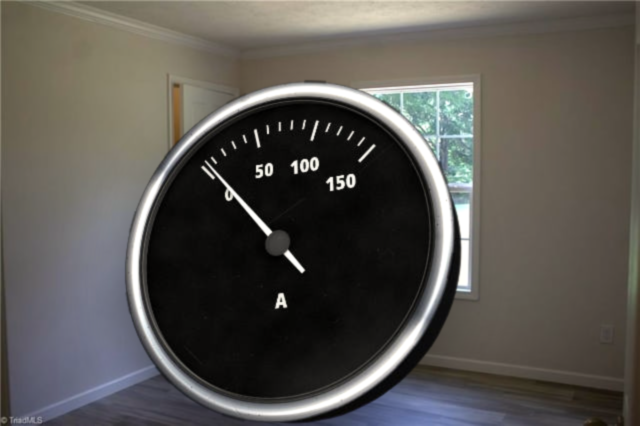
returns 5 (A)
